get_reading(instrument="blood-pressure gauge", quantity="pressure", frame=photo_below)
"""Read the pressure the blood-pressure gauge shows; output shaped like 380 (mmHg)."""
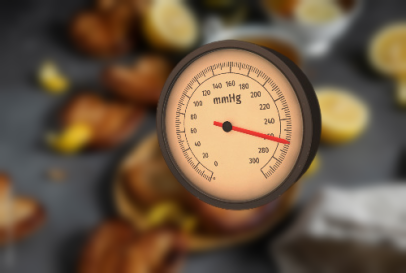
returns 260 (mmHg)
